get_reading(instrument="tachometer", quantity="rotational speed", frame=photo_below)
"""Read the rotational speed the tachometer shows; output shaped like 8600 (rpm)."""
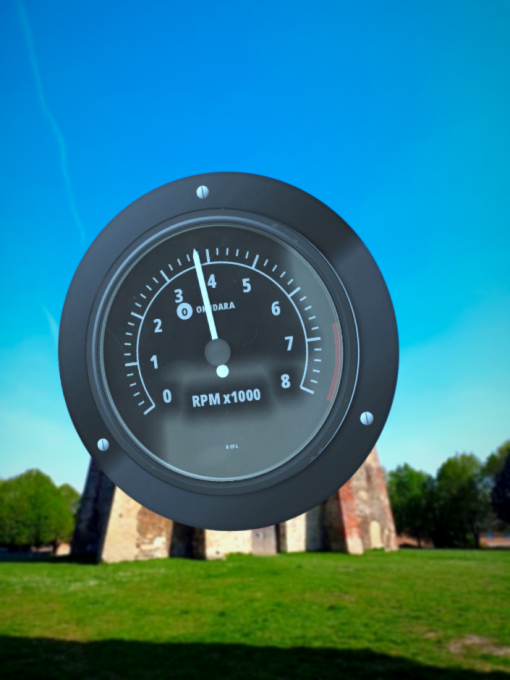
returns 3800 (rpm)
